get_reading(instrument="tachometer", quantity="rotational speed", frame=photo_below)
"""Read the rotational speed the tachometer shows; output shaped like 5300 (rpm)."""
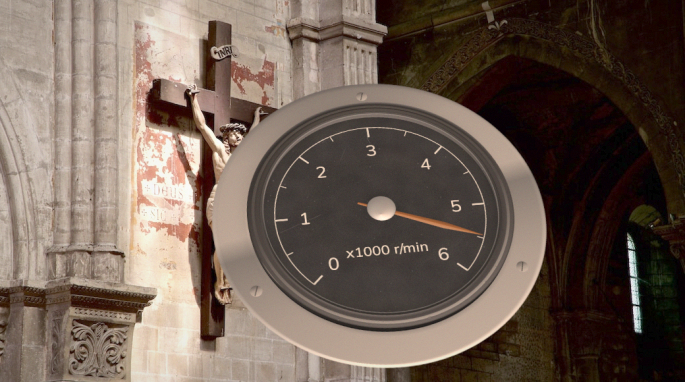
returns 5500 (rpm)
